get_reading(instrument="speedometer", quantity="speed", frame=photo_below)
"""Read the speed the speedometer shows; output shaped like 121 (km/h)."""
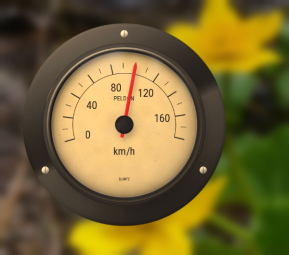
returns 100 (km/h)
